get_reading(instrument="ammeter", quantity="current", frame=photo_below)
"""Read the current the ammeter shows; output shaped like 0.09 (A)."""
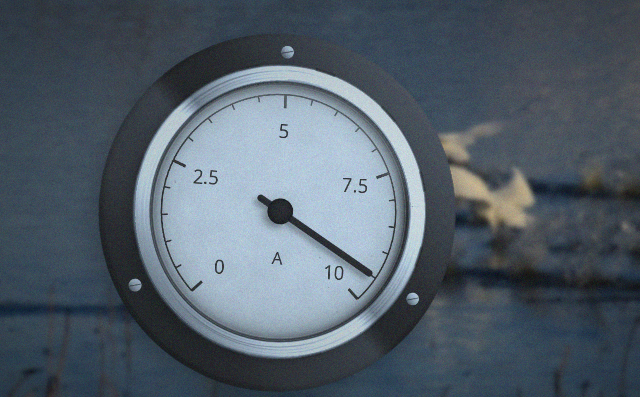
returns 9.5 (A)
